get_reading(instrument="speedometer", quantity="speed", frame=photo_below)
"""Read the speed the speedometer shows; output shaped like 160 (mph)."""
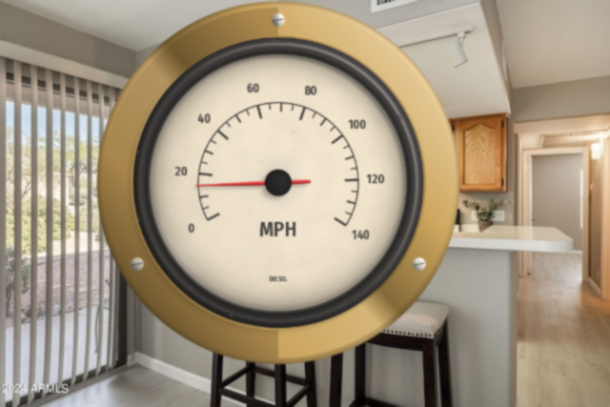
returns 15 (mph)
